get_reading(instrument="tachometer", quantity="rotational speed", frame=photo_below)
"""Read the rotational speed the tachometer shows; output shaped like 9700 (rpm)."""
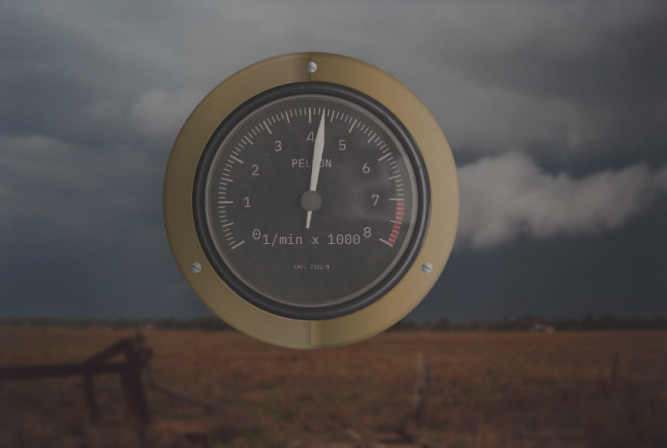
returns 4300 (rpm)
